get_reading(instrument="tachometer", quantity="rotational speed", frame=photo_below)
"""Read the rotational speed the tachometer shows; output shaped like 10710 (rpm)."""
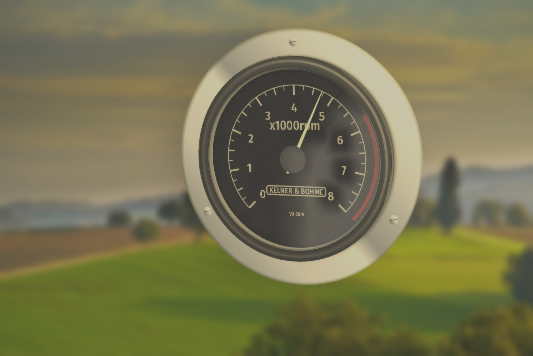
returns 4750 (rpm)
